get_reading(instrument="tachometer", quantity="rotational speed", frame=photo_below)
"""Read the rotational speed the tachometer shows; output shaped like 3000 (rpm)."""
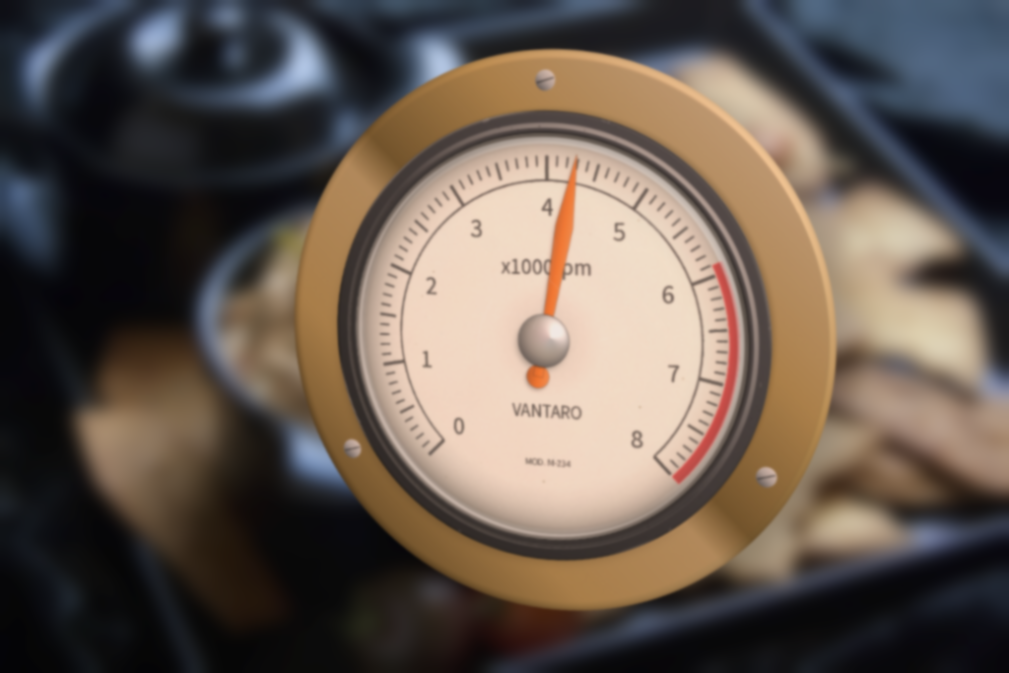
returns 4300 (rpm)
